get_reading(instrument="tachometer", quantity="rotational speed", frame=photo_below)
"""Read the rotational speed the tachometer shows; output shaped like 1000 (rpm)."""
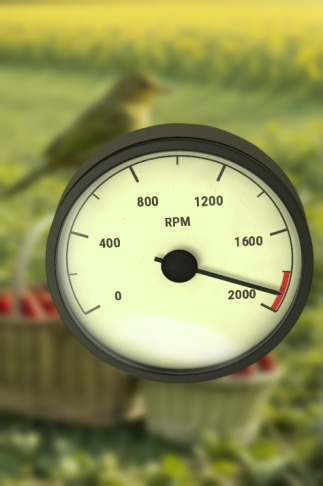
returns 1900 (rpm)
